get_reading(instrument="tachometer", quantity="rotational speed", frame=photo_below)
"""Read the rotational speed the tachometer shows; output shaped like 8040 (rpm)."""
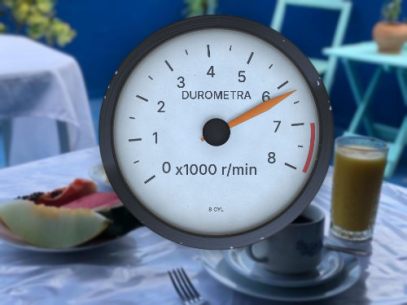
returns 6250 (rpm)
